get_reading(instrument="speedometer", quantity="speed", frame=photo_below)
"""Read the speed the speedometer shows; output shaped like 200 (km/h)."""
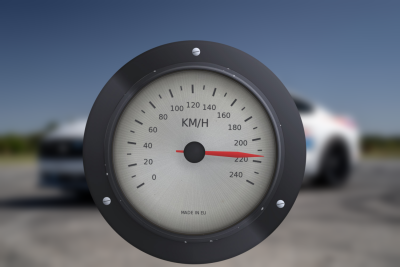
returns 215 (km/h)
